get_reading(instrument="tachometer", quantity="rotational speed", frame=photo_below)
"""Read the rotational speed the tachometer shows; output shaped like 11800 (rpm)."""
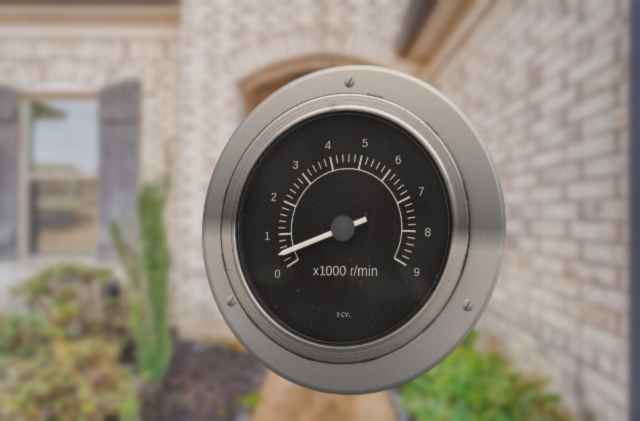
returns 400 (rpm)
